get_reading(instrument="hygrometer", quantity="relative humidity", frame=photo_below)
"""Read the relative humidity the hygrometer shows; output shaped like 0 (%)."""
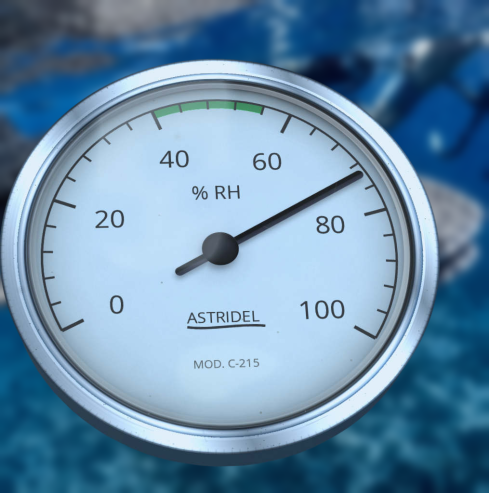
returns 74 (%)
